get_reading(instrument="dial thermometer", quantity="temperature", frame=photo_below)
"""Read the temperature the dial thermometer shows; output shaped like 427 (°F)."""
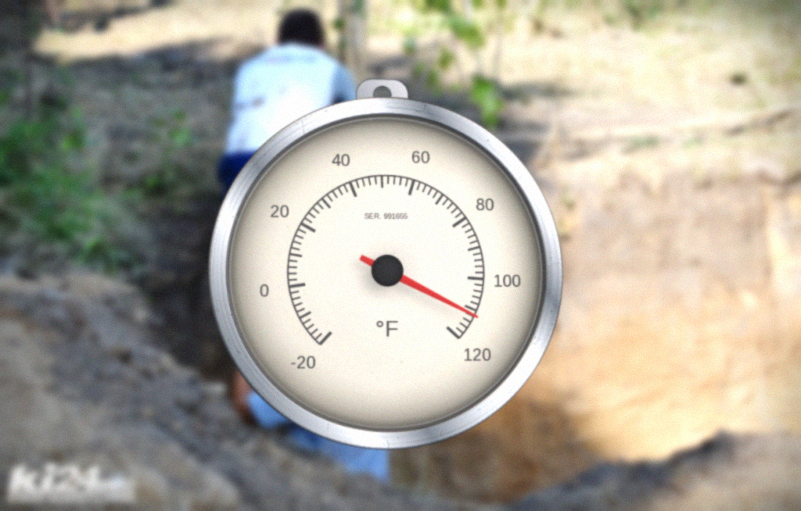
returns 112 (°F)
